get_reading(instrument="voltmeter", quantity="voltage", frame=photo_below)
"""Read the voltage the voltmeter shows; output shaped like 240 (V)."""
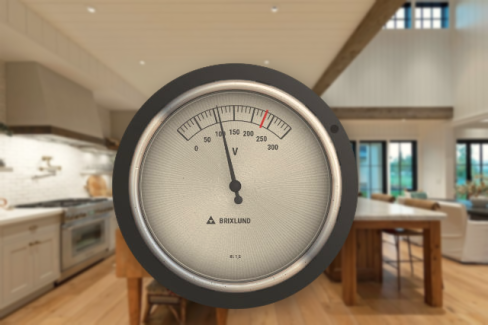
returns 110 (V)
